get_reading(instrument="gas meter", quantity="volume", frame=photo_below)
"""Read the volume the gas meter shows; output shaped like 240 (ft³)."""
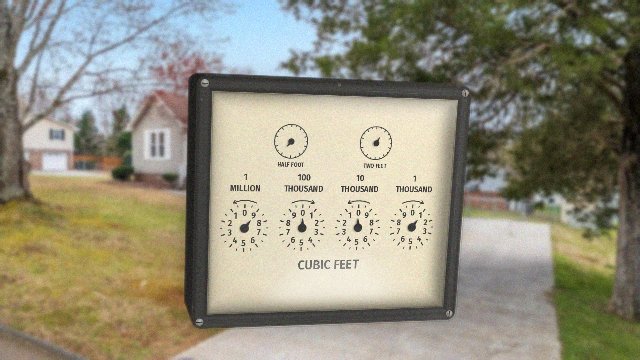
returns 900100 (ft³)
